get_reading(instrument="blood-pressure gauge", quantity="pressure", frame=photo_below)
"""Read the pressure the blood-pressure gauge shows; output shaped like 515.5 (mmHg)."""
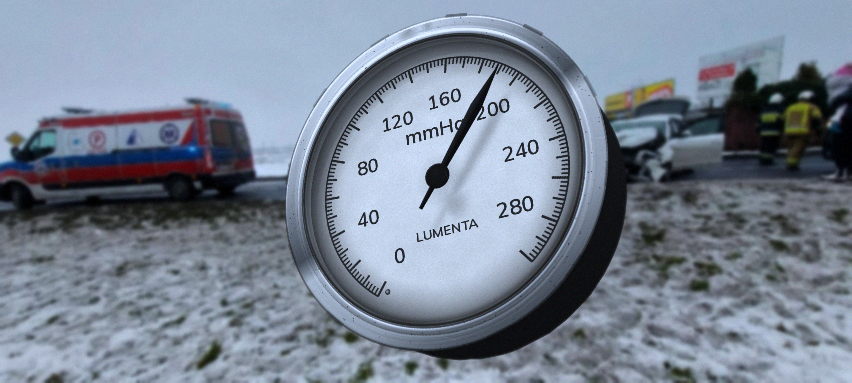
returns 190 (mmHg)
